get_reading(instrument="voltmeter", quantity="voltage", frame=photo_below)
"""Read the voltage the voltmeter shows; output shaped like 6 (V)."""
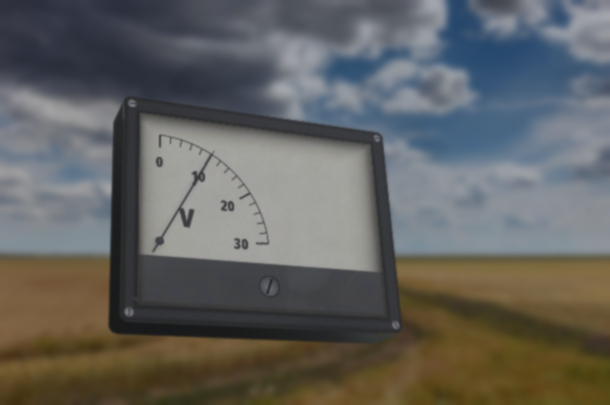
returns 10 (V)
